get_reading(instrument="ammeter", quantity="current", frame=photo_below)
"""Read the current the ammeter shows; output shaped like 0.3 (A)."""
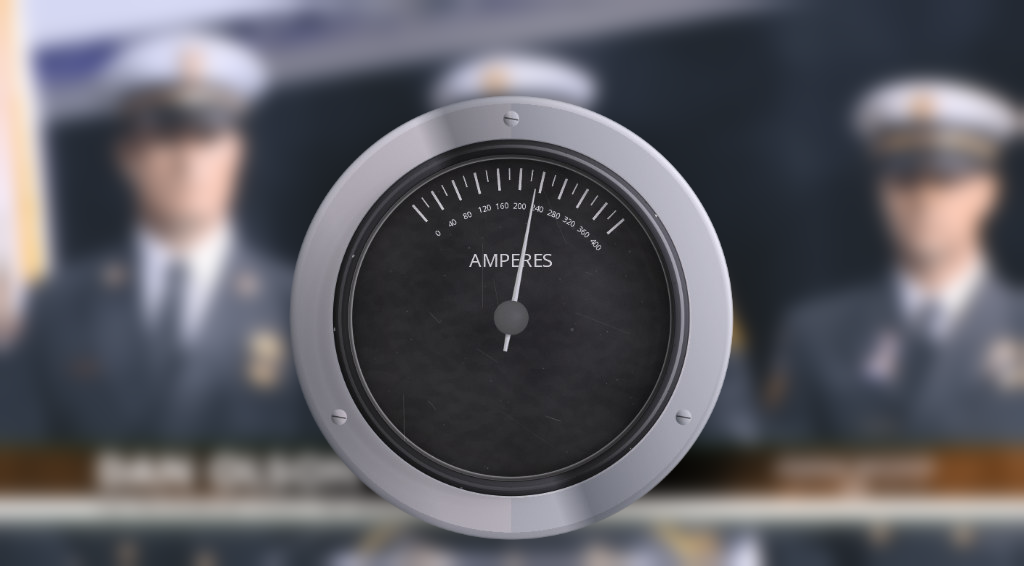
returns 230 (A)
